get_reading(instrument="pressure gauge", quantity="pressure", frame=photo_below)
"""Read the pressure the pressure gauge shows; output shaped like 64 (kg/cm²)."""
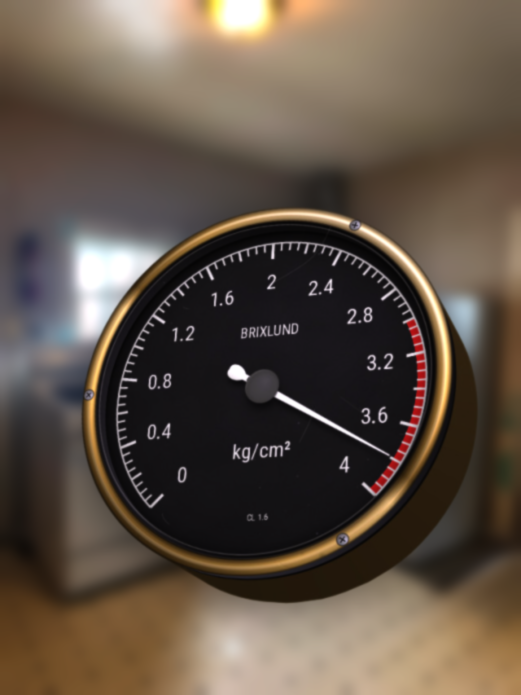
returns 3.8 (kg/cm²)
